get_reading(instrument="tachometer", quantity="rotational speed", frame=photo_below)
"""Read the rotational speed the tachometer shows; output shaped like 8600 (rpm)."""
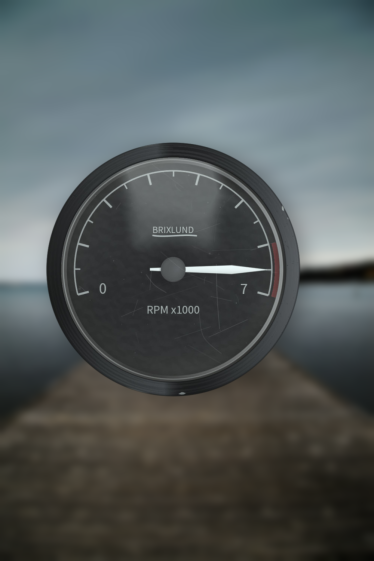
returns 6500 (rpm)
